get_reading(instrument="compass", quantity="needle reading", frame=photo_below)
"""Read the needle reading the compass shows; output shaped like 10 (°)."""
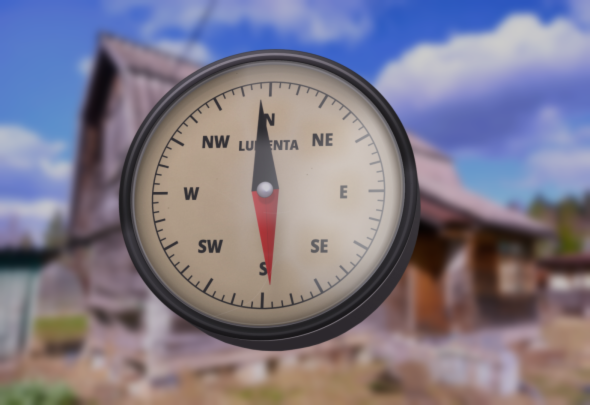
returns 175 (°)
